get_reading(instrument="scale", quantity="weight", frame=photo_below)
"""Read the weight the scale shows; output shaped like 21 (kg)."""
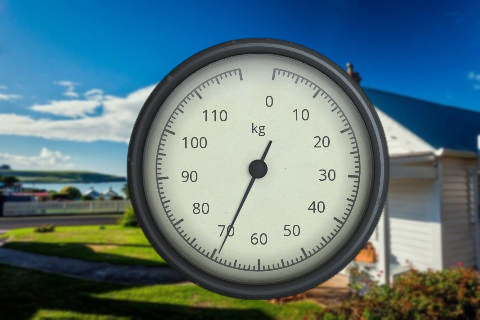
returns 69 (kg)
